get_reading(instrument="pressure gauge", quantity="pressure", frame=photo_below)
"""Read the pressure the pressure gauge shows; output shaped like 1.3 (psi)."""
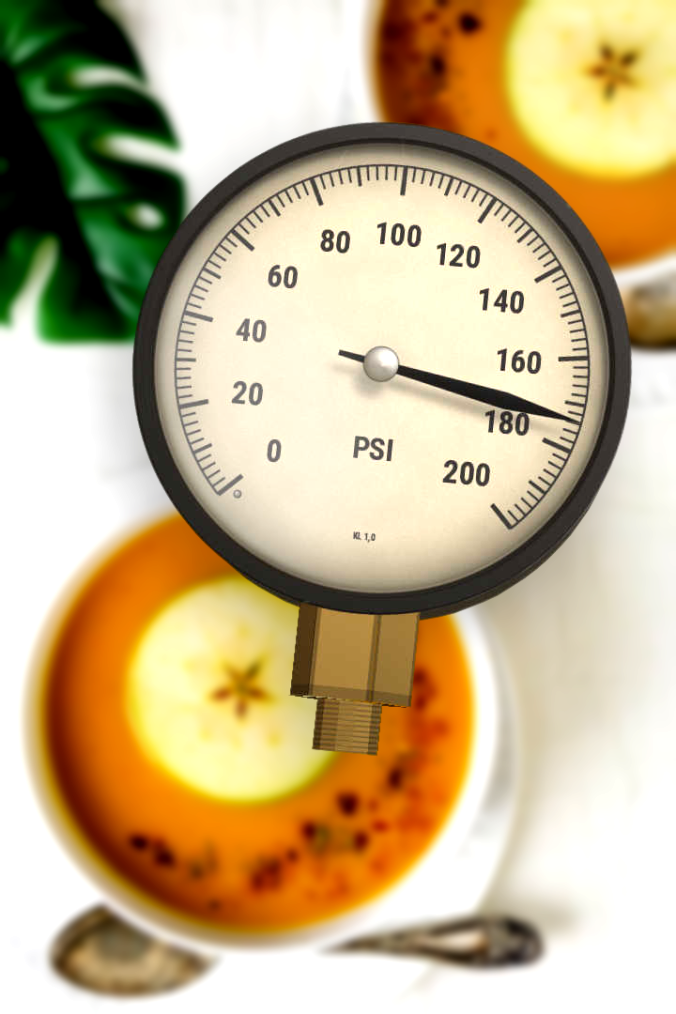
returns 174 (psi)
